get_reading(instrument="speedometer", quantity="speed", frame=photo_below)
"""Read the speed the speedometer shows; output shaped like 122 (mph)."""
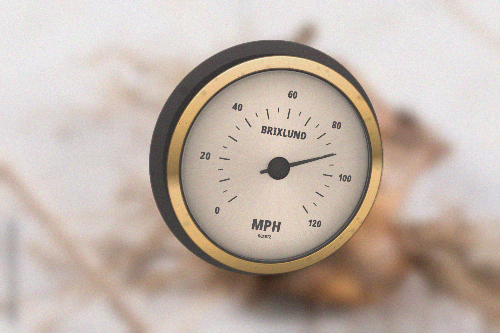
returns 90 (mph)
